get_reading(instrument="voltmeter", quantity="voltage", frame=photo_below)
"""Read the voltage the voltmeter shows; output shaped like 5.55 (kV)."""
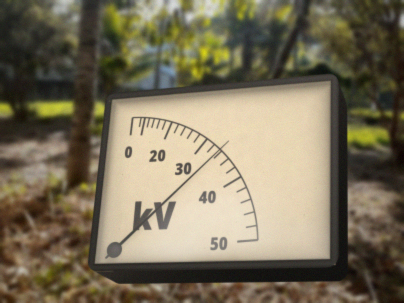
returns 34 (kV)
